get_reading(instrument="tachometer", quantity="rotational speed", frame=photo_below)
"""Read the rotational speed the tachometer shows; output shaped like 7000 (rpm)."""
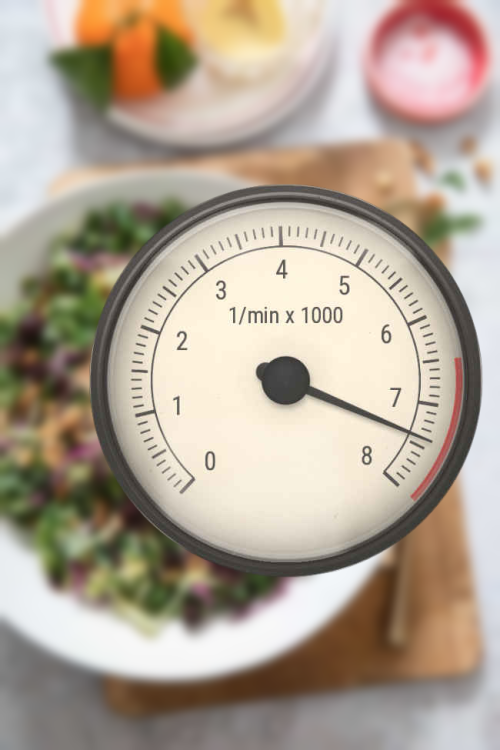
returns 7400 (rpm)
